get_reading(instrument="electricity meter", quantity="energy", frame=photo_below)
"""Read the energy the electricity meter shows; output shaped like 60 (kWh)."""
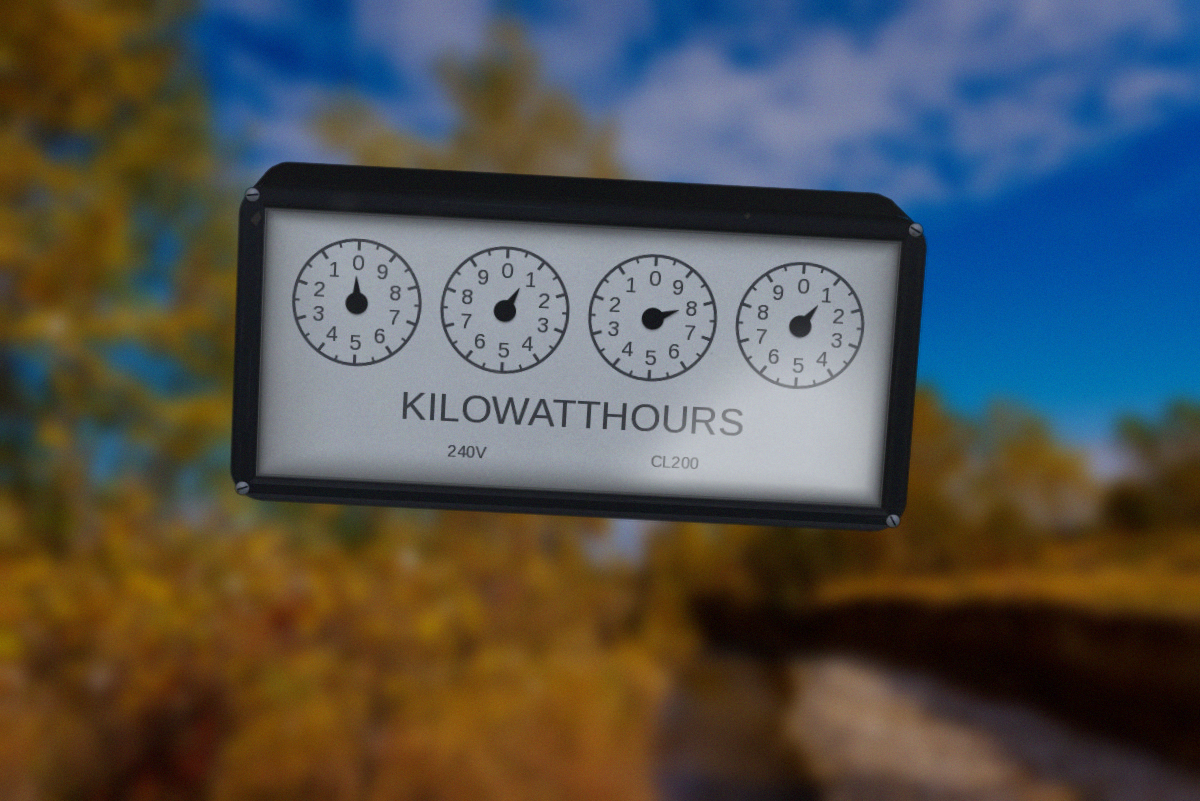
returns 81 (kWh)
